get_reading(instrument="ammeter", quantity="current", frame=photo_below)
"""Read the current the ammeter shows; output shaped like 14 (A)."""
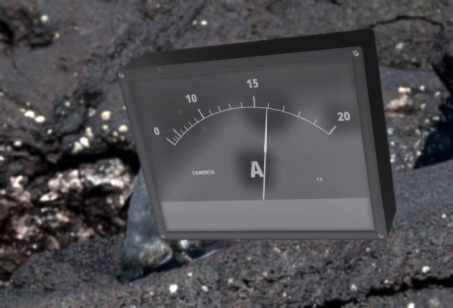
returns 16 (A)
